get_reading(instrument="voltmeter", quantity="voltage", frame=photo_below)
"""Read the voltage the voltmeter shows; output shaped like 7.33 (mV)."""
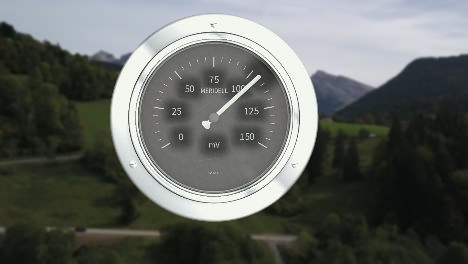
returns 105 (mV)
